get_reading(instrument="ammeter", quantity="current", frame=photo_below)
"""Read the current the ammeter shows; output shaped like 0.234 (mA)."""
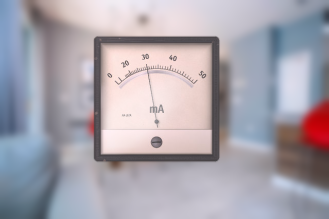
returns 30 (mA)
